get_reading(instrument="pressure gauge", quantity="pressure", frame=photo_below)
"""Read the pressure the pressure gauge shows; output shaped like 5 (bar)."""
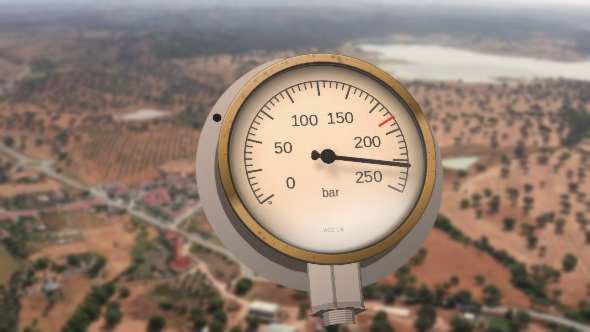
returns 230 (bar)
